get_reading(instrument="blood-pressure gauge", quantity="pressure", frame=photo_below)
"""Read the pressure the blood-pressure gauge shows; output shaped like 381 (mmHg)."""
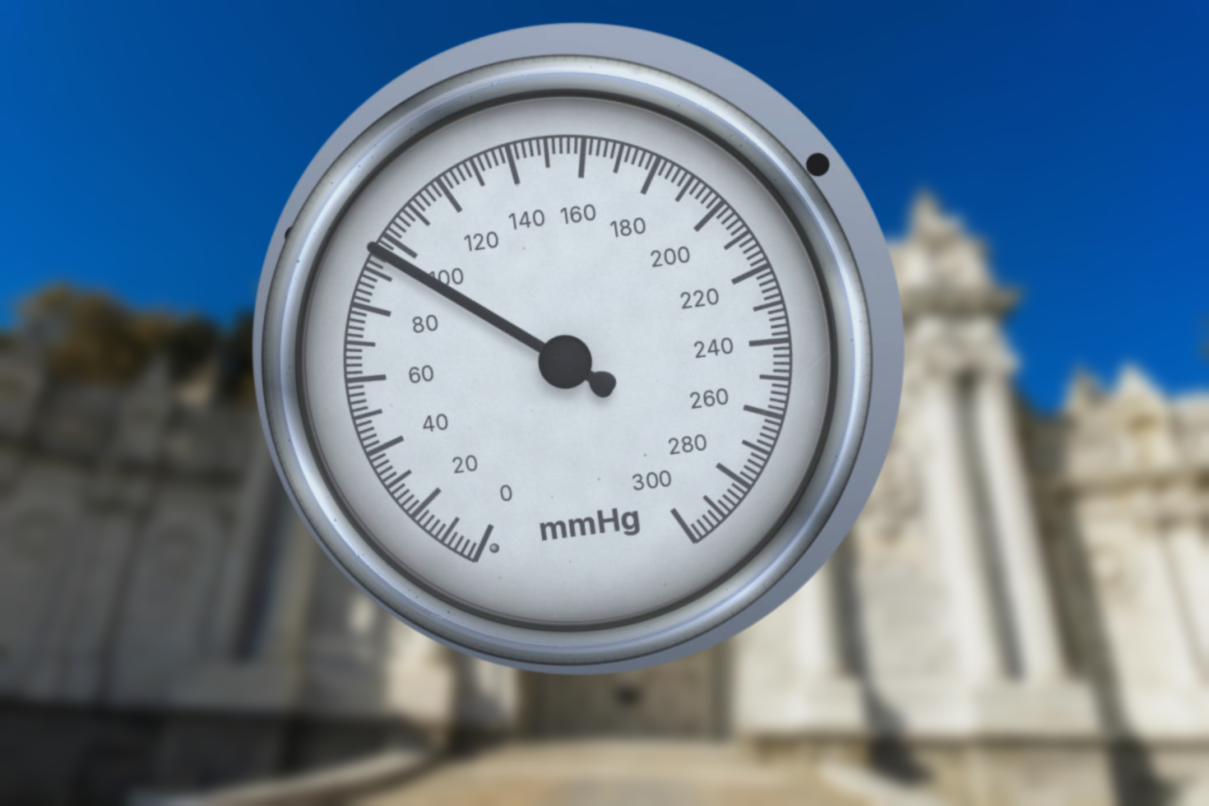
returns 96 (mmHg)
